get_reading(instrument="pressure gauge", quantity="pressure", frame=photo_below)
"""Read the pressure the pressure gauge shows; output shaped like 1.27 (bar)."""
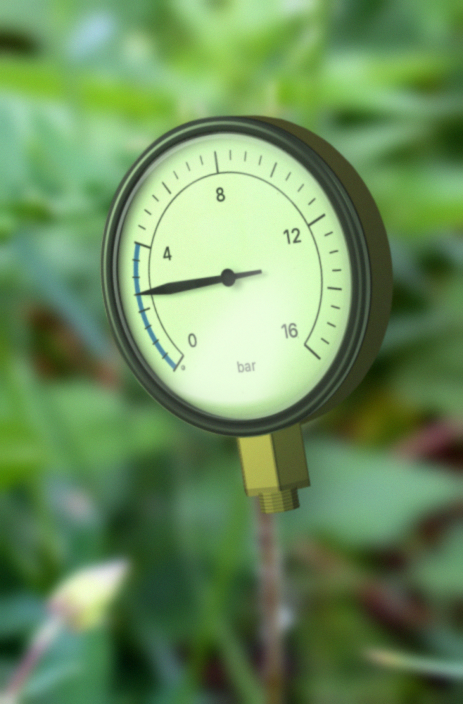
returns 2.5 (bar)
